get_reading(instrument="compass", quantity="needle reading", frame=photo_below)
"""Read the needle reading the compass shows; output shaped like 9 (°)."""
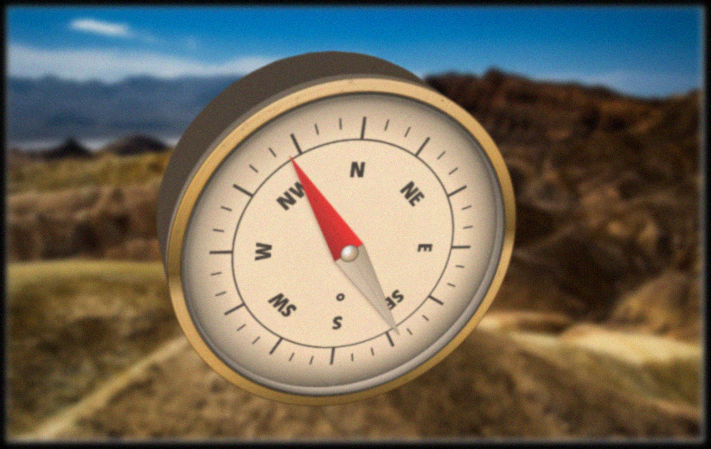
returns 325 (°)
